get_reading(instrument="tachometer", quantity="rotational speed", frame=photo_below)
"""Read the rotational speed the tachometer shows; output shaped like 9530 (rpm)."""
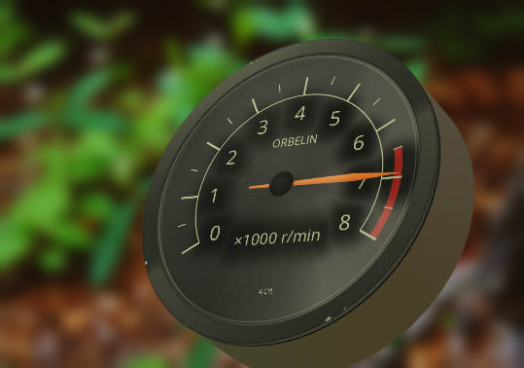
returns 7000 (rpm)
